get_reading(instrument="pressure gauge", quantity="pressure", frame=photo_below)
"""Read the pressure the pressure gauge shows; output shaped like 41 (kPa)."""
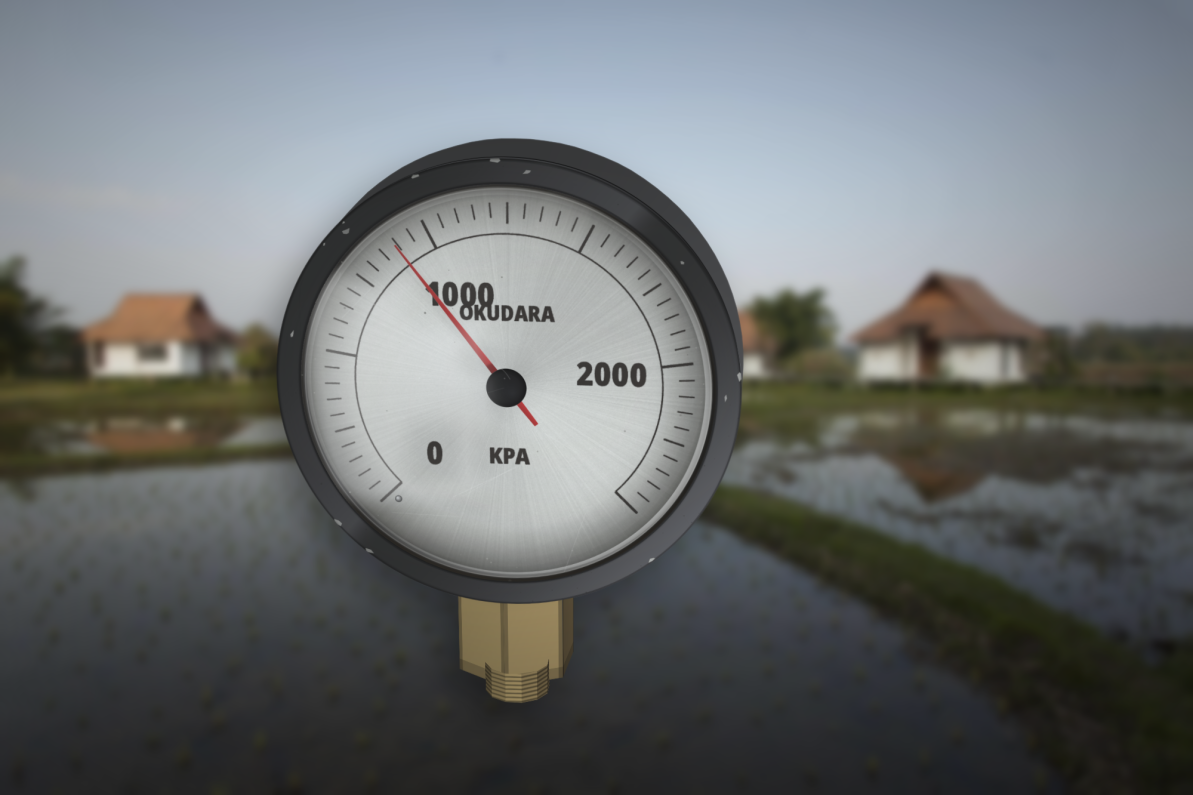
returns 900 (kPa)
